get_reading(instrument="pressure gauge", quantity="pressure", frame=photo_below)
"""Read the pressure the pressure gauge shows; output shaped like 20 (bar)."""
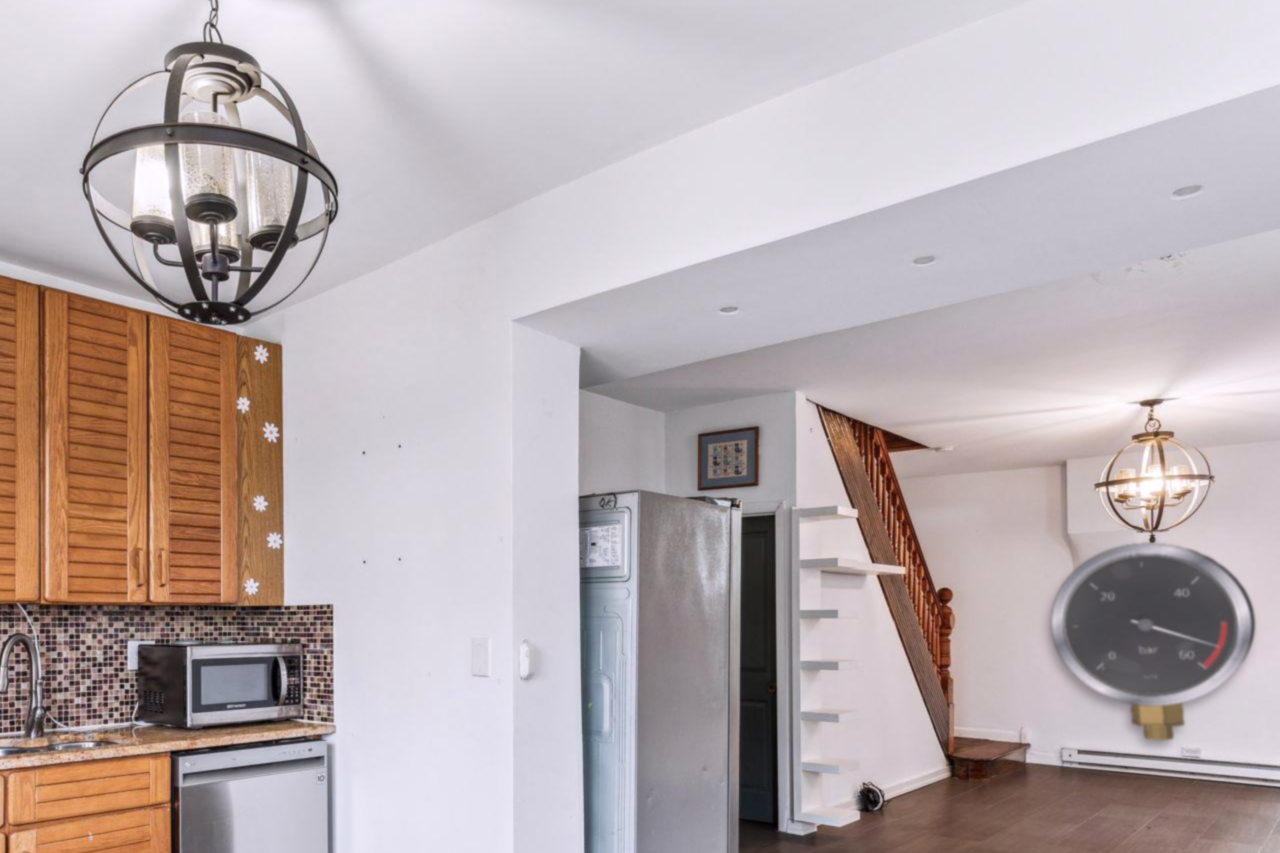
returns 55 (bar)
